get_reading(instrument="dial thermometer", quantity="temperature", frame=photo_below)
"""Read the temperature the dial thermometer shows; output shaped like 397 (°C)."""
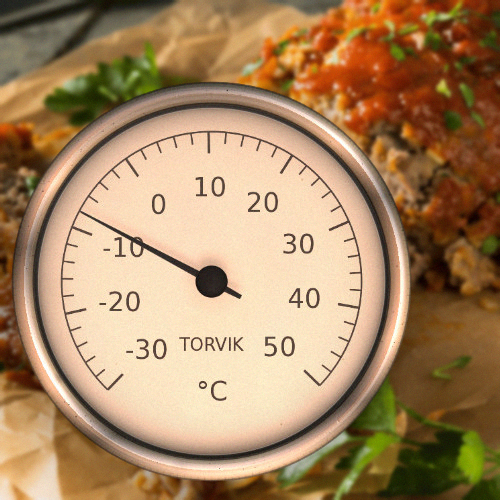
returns -8 (°C)
